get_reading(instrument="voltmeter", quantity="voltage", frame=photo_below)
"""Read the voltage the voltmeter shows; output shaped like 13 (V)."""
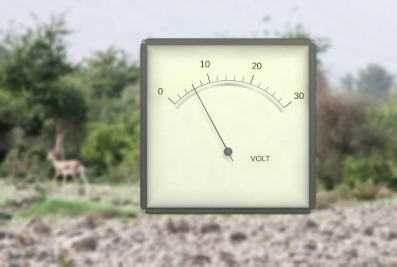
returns 6 (V)
